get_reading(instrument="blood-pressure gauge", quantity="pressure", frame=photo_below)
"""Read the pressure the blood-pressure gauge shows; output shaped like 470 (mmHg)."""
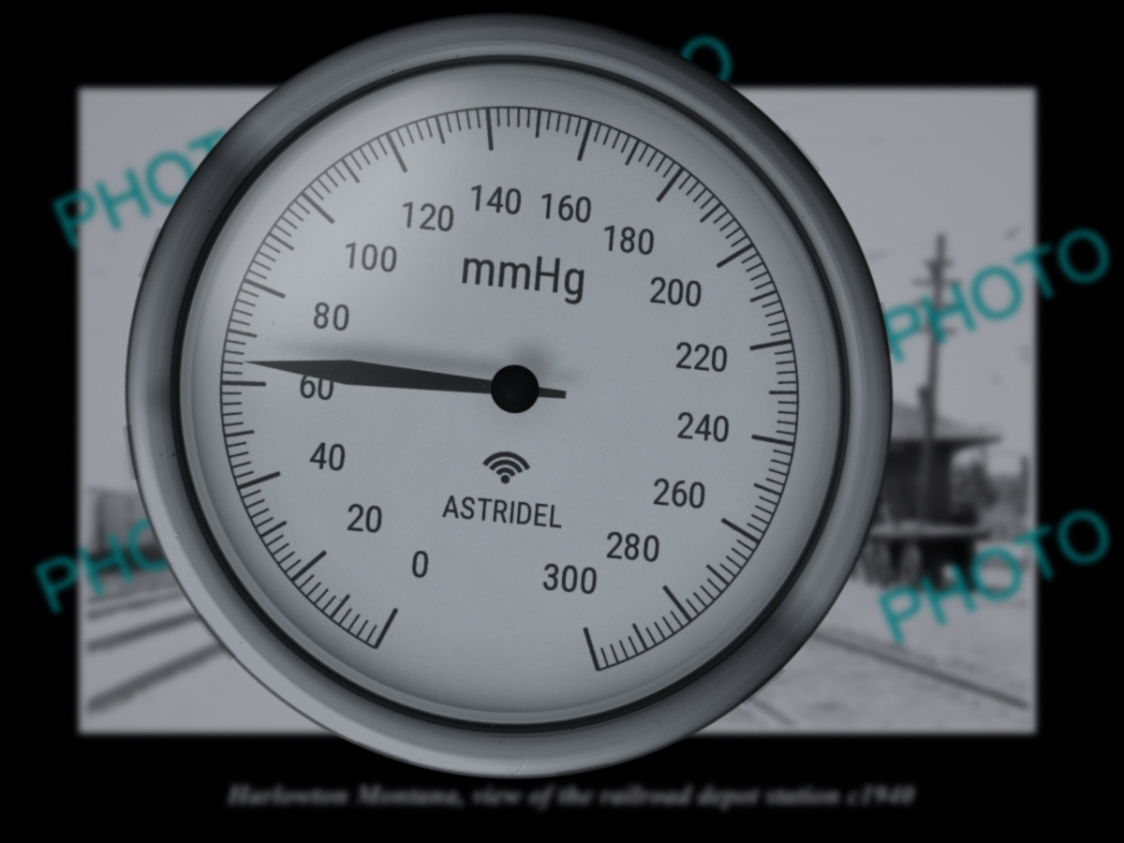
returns 64 (mmHg)
